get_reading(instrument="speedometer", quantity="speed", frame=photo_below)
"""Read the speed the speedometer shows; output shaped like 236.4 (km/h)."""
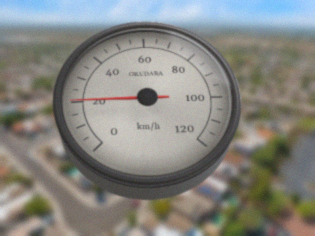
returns 20 (km/h)
